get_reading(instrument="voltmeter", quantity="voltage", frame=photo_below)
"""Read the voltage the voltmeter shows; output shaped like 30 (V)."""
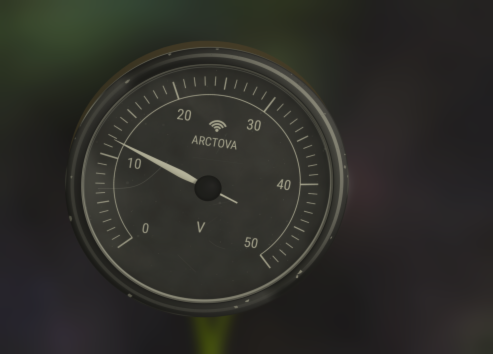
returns 12 (V)
